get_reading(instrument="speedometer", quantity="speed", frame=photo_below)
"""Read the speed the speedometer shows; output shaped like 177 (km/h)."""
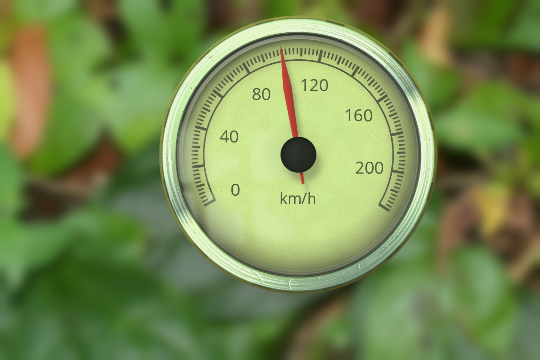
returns 100 (km/h)
